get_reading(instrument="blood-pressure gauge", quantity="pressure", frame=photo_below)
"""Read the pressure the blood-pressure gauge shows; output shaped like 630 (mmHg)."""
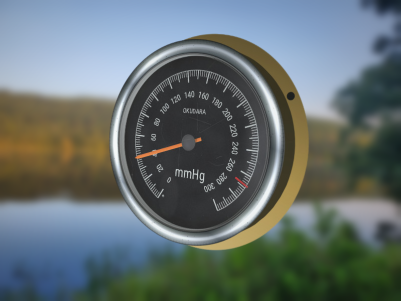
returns 40 (mmHg)
